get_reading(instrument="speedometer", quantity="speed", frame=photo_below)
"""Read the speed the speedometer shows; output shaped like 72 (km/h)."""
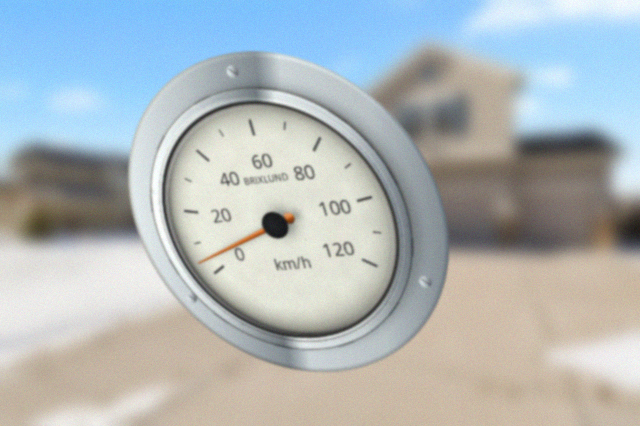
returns 5 (km/h)
